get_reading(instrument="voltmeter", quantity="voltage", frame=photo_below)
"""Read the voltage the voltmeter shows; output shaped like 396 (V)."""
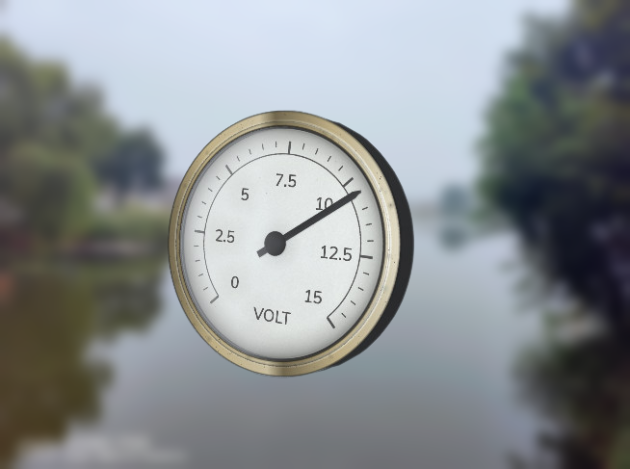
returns 10.5 (V)
